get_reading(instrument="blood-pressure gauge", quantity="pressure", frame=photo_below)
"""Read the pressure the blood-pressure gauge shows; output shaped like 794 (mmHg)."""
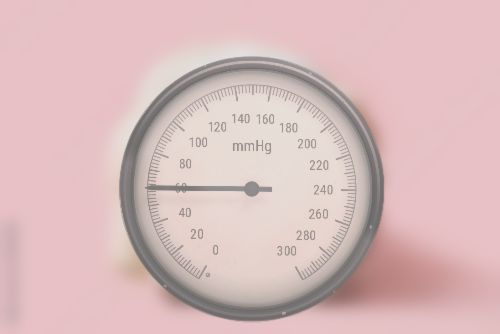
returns 60 (mmHg)
